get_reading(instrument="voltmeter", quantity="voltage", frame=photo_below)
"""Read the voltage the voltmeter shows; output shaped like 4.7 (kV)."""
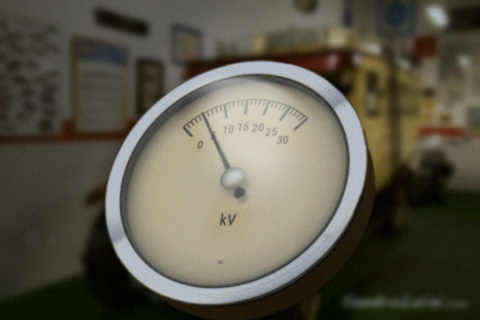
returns 5 (kV)
